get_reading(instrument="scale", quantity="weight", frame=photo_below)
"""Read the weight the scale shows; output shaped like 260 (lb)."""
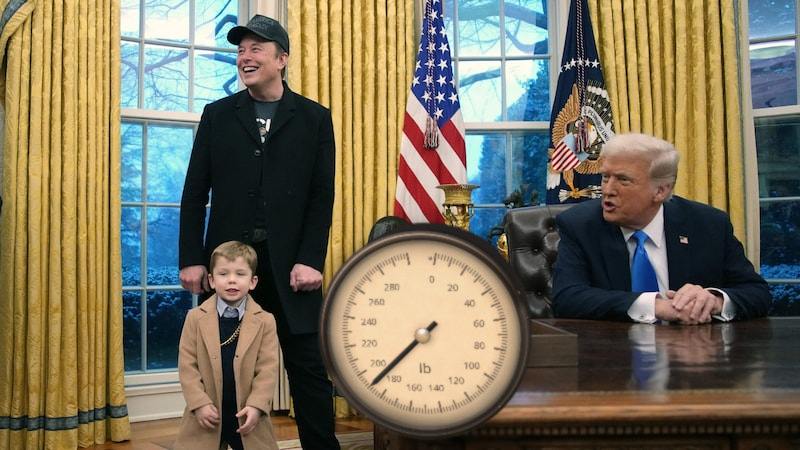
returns 190 (lb)
